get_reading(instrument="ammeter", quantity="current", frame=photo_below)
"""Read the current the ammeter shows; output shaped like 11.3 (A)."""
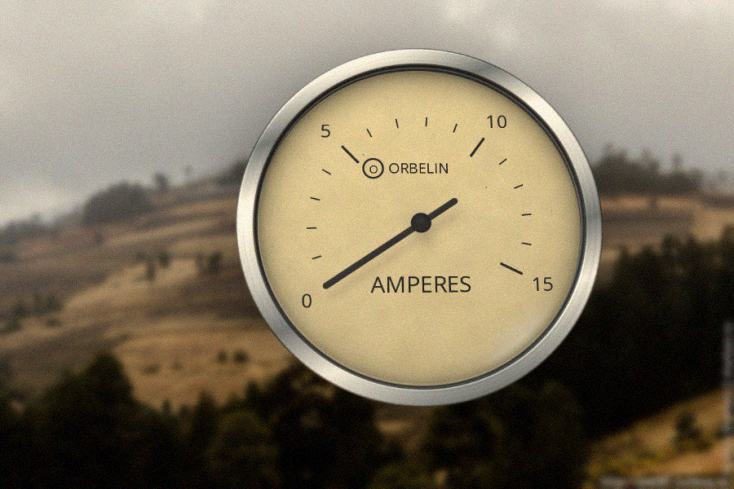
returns 0 (A)
